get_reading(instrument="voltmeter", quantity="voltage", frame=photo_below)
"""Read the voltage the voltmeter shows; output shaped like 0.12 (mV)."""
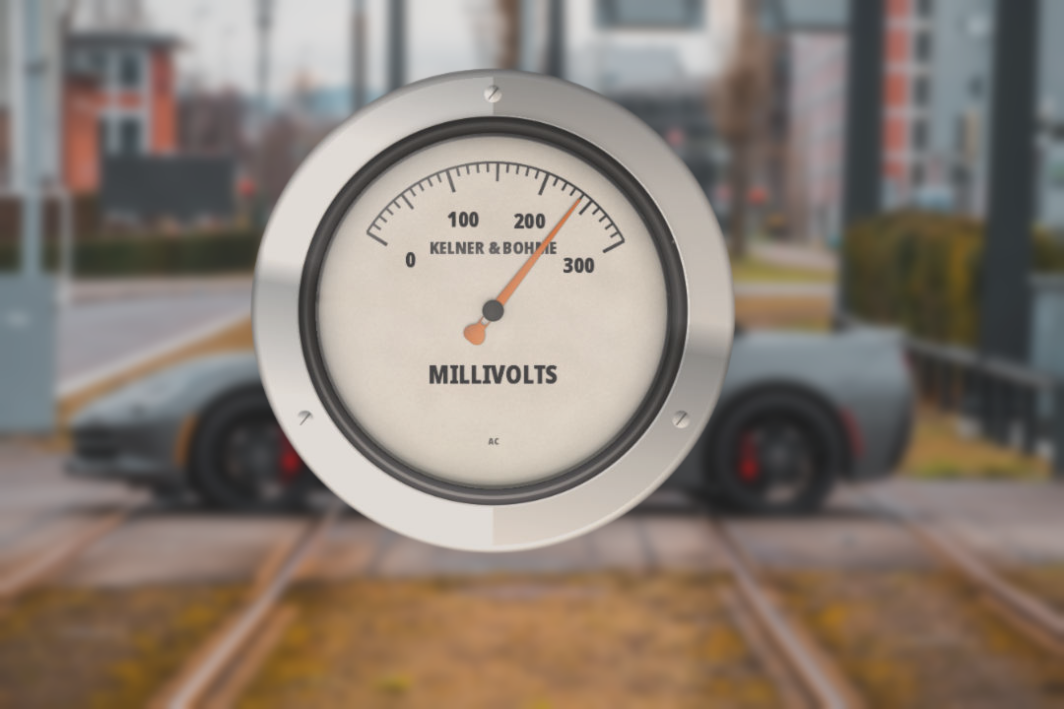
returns 240 (mV)
